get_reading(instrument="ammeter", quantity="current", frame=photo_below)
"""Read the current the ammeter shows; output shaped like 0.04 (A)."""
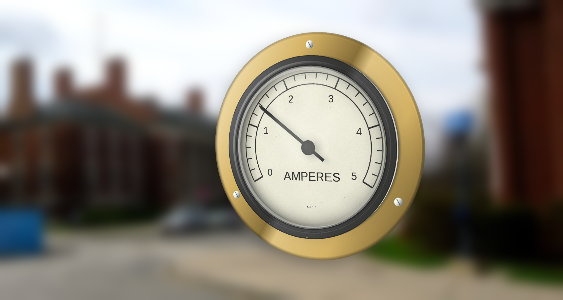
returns 1.4 (A)
